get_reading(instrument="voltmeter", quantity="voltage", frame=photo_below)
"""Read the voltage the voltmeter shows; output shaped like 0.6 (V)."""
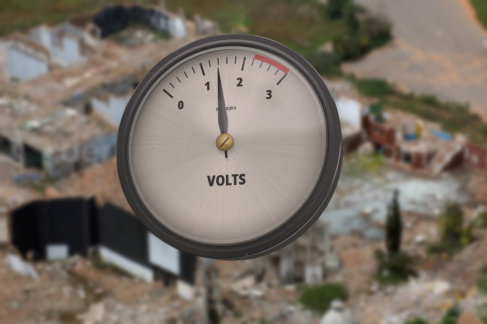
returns 1.4 (V)
